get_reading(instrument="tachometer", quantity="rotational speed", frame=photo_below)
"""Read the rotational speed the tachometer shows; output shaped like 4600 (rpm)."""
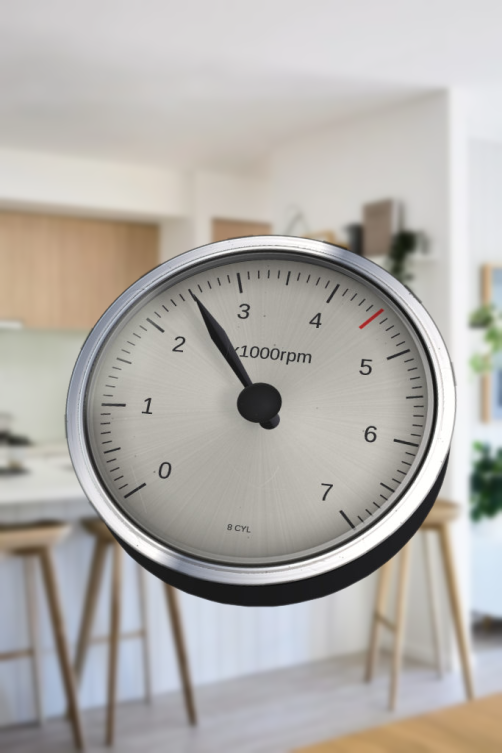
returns 2500 (rpm)
